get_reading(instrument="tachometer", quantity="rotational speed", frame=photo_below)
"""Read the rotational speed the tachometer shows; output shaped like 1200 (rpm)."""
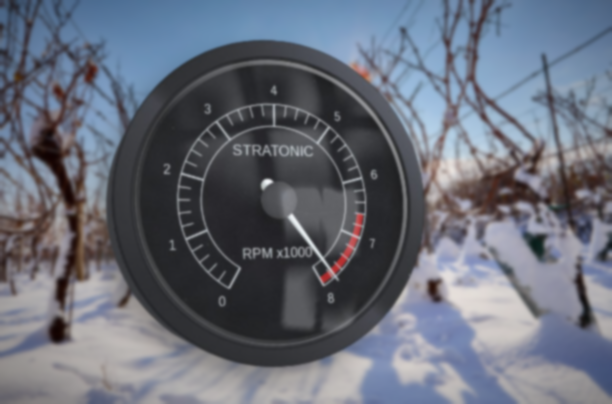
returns 7800 (rpm)
